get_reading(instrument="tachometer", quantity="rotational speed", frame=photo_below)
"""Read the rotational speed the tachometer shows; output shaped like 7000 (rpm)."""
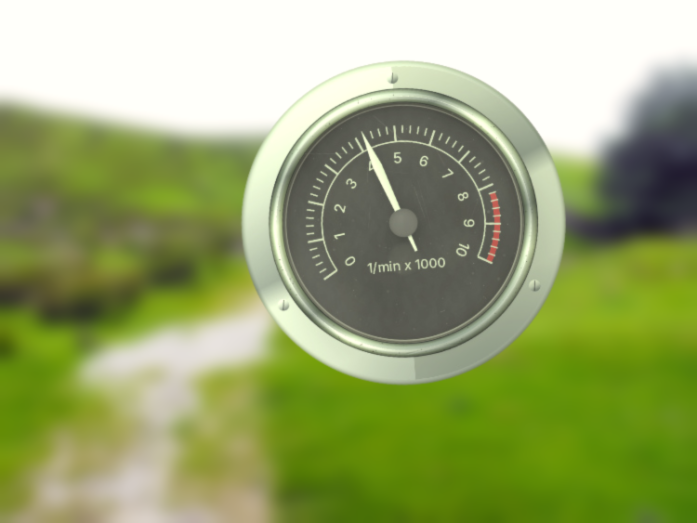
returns 4200 (rpm)
